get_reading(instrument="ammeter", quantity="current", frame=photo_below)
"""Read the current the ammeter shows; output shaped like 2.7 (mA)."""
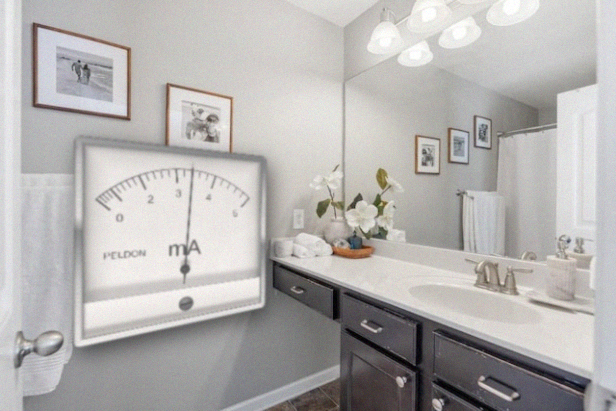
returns 3.4 (mA)
